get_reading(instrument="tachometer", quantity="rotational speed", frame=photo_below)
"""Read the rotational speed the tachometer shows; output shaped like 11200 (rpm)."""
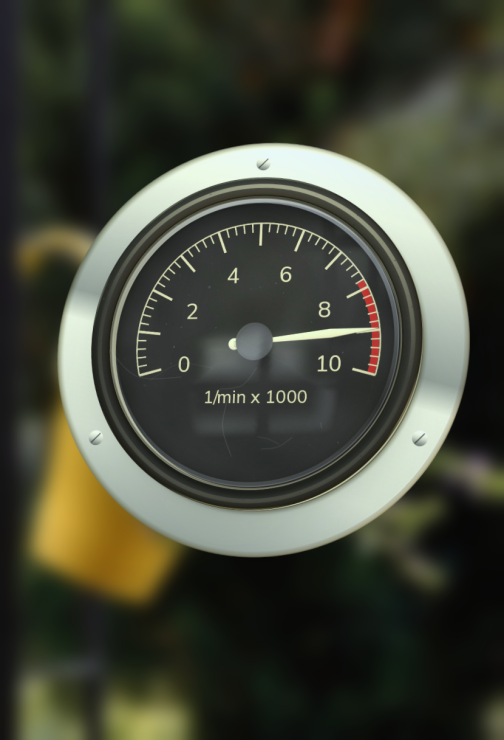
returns 9000 (rpm)
